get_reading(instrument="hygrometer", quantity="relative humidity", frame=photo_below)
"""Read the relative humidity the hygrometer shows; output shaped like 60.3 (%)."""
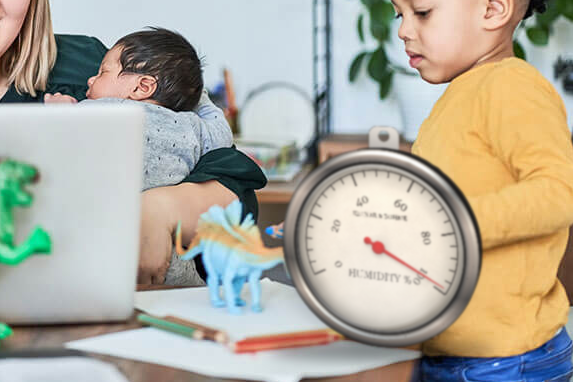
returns 98 (%)
